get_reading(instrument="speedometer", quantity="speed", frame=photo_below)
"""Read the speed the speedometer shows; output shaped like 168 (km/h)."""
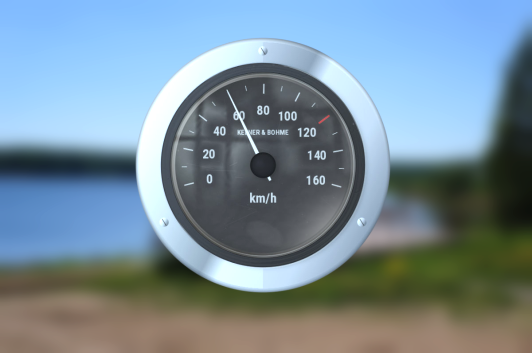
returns 60 (km/h)
